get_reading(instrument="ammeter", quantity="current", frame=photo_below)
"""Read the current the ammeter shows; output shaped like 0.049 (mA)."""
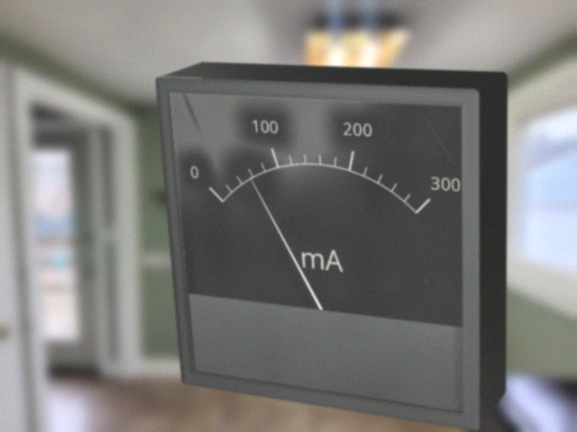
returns 60 (mA)
